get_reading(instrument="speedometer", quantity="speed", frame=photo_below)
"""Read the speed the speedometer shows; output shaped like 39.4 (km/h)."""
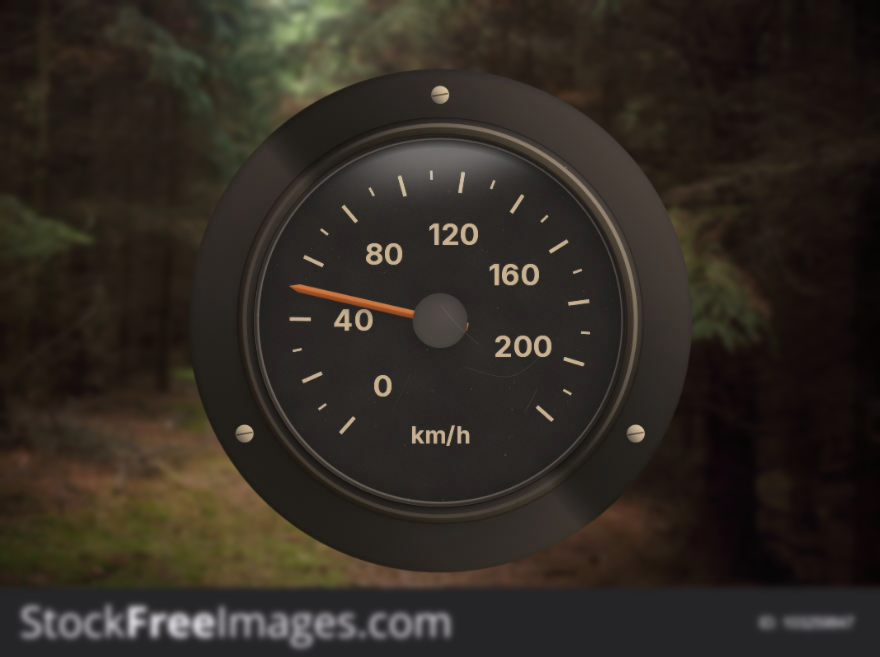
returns 50 (km/h)
